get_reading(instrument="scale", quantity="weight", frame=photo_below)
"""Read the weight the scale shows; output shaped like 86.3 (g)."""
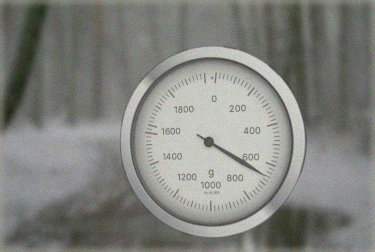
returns 660 (g)
